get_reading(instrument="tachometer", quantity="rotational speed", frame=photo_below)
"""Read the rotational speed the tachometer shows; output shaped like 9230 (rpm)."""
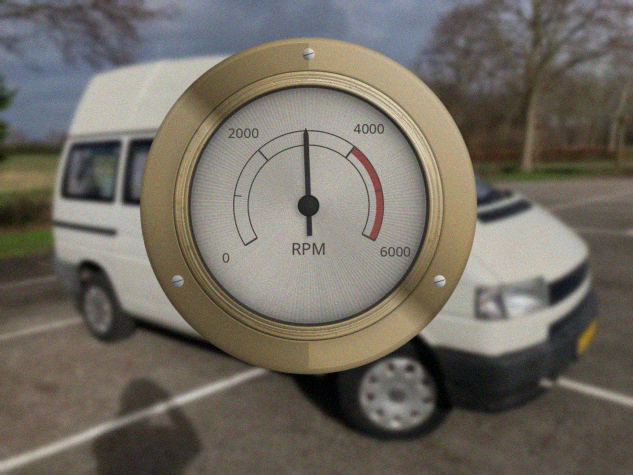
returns 3000 (rpm)
